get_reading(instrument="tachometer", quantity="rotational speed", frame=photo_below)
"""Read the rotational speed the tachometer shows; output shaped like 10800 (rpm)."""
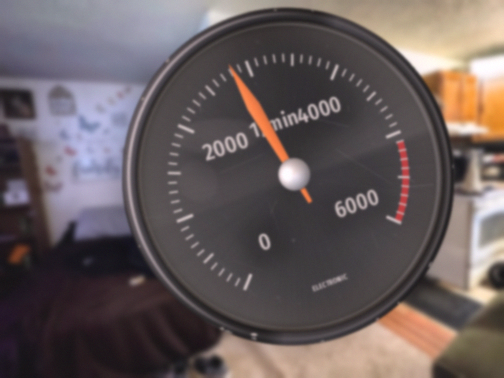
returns 2800 (rpm)
